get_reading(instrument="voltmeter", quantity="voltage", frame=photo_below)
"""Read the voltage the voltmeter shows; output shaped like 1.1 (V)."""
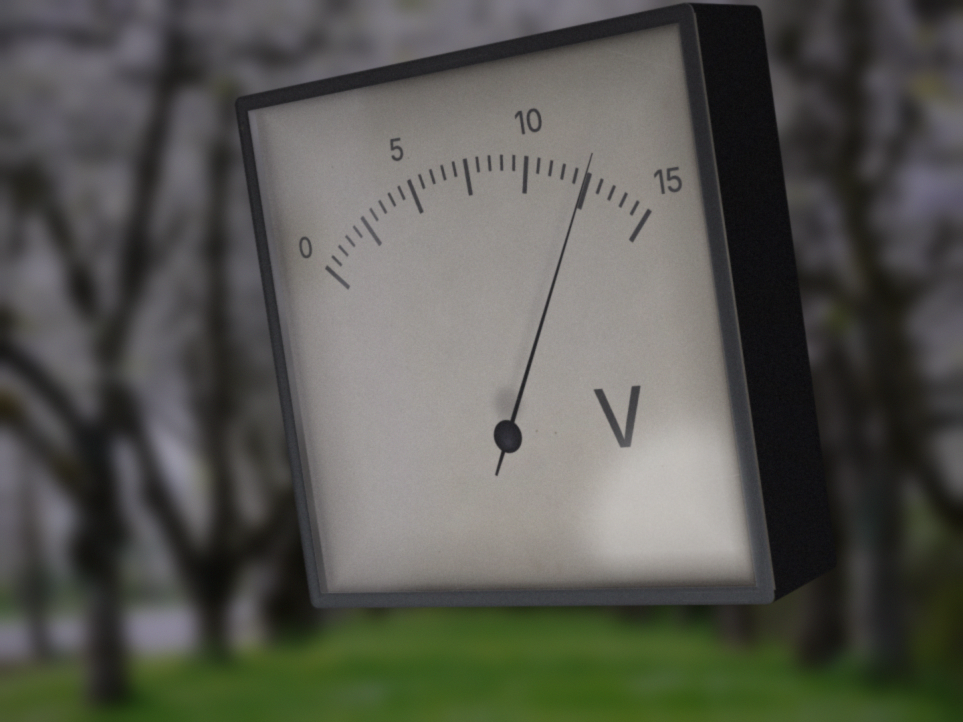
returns 12.5 (V)
